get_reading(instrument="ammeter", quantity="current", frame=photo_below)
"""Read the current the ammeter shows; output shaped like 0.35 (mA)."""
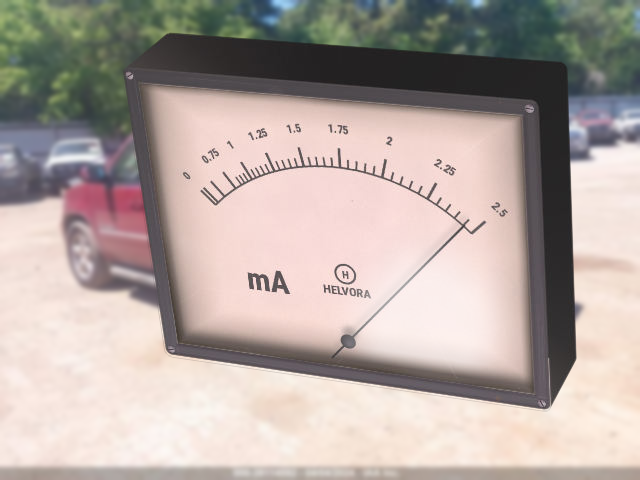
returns 2.45 (mA)
